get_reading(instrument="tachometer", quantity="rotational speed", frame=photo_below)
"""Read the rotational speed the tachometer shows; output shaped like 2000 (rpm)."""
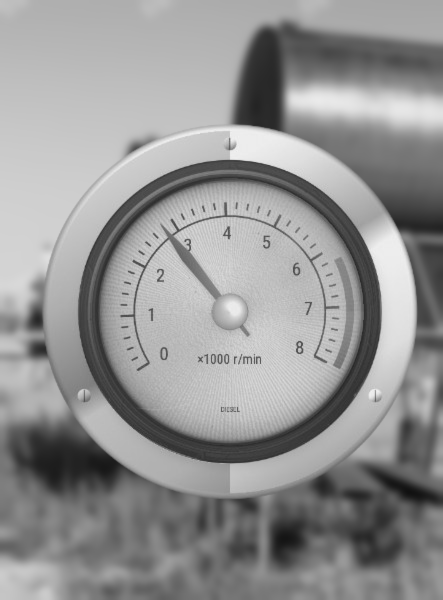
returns 2800 (rpm)
